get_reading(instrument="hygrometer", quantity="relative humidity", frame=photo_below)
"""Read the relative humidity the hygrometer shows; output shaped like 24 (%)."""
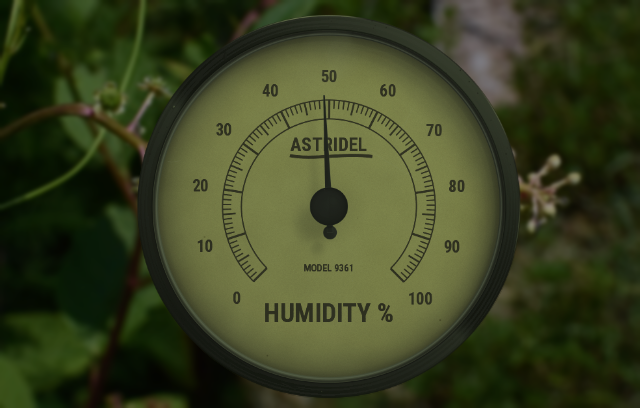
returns 49 (%)
